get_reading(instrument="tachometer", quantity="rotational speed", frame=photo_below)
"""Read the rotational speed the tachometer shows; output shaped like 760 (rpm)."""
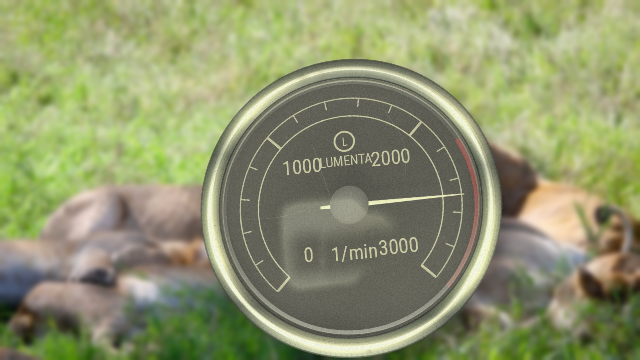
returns 2500 (rpm)
